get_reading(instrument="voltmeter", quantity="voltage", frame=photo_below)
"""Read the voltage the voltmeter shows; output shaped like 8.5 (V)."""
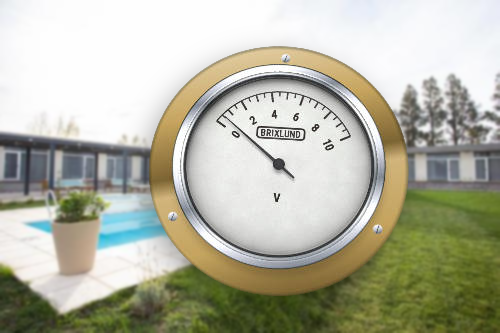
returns 0.5 (V)
